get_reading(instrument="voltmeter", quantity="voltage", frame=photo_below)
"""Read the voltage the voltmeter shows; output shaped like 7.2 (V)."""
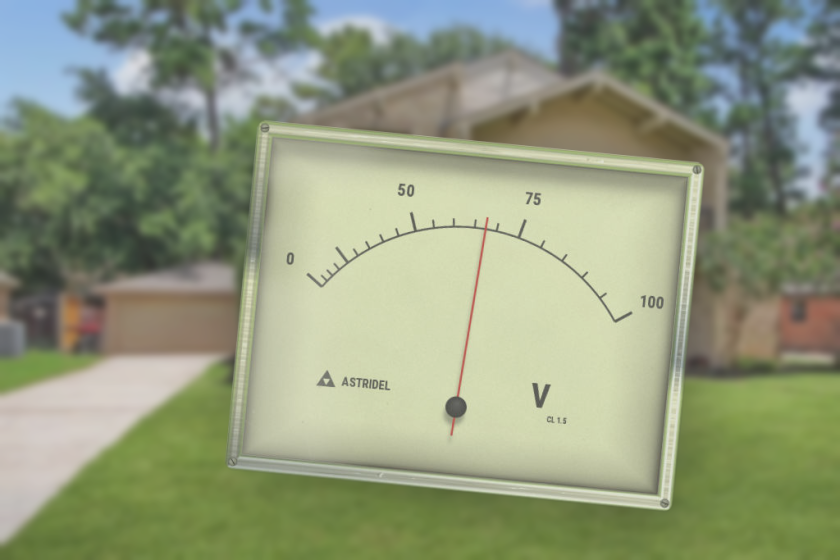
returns 67.5 (V)
